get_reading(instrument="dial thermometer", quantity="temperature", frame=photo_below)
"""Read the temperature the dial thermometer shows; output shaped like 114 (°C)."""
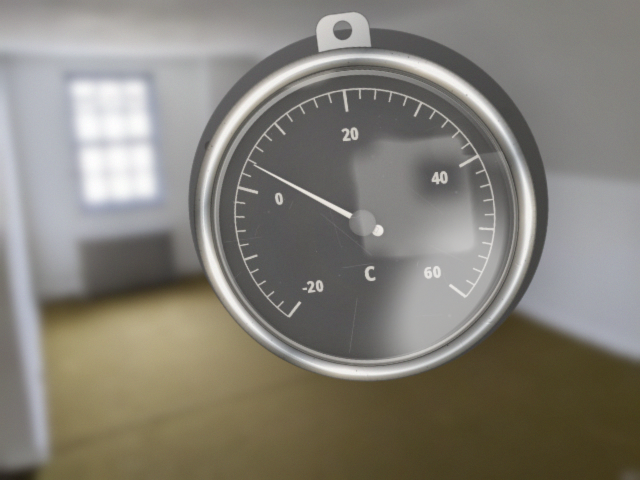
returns 4 (°C)
